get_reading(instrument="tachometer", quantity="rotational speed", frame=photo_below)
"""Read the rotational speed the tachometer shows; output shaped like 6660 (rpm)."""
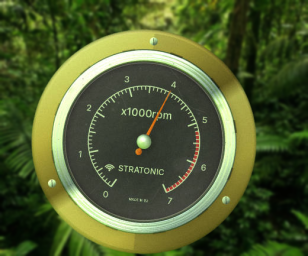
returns 4000 (rpm)
